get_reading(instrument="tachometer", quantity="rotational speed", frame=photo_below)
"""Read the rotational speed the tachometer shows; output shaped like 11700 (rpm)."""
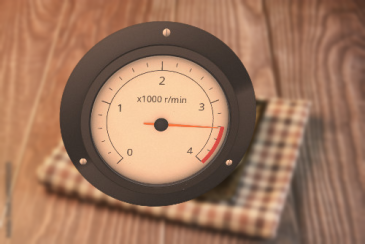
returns 3400 (rpm)
